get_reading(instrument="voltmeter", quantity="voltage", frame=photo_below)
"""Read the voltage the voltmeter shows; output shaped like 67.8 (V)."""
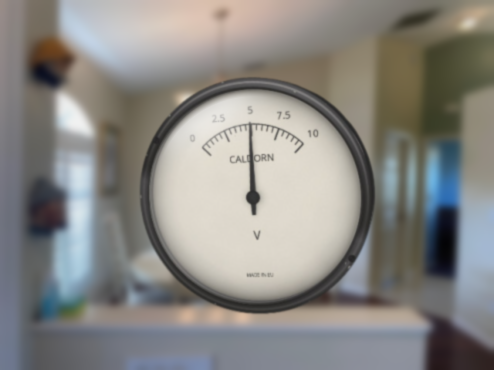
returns 5 (V)
